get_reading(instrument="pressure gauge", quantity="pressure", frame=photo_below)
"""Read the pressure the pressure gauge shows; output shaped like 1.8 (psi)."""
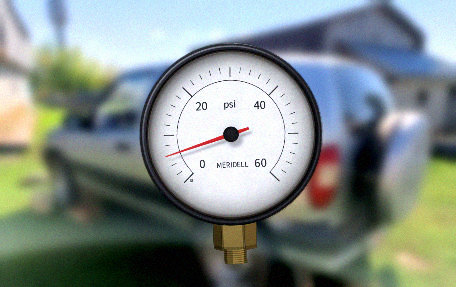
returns 6 (psi)
